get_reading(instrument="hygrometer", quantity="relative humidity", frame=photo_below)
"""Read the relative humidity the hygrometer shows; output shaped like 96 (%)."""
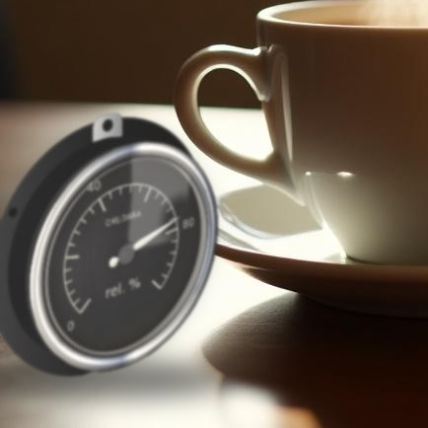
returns 76 (%)
